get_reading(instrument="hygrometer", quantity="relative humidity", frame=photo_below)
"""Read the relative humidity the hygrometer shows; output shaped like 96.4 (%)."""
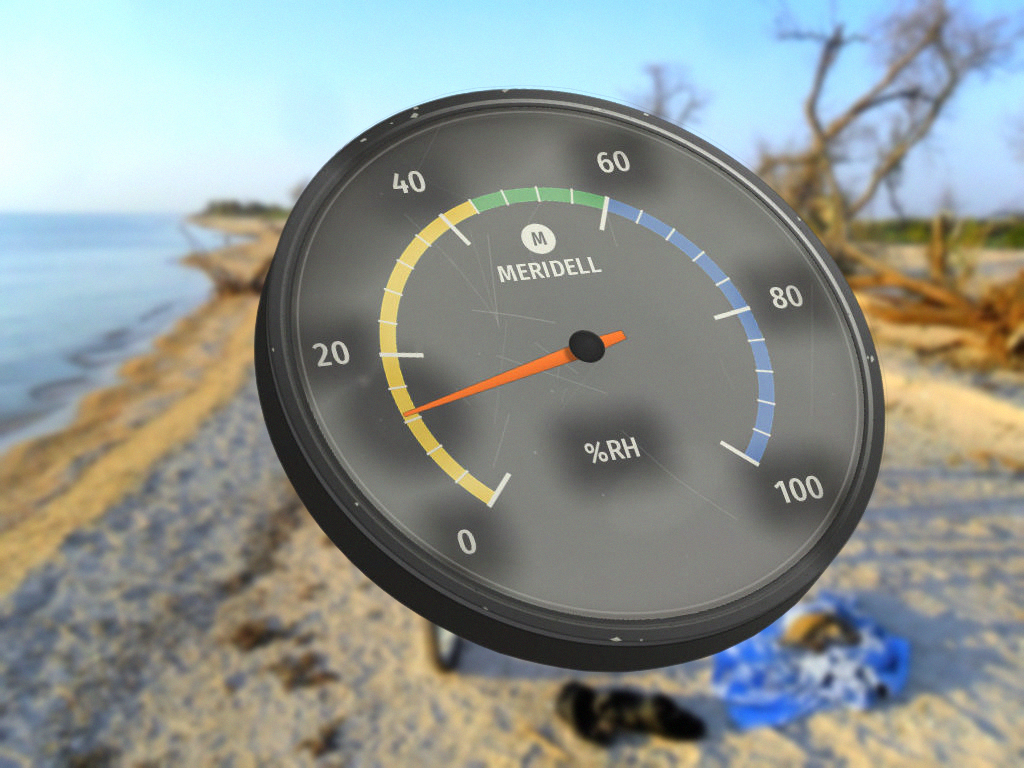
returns 12 (%)
